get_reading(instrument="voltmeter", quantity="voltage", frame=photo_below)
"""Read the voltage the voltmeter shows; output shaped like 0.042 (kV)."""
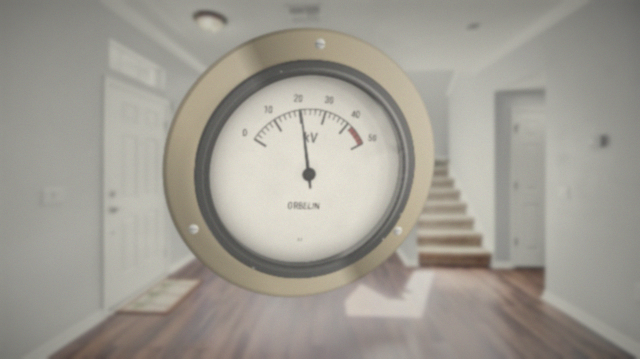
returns 20 (kV)
